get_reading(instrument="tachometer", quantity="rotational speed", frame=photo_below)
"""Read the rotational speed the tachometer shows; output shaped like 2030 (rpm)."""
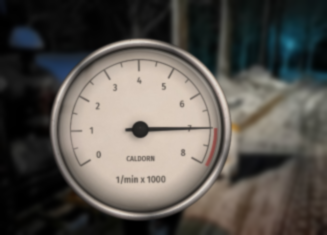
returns 7000 (rpm)
